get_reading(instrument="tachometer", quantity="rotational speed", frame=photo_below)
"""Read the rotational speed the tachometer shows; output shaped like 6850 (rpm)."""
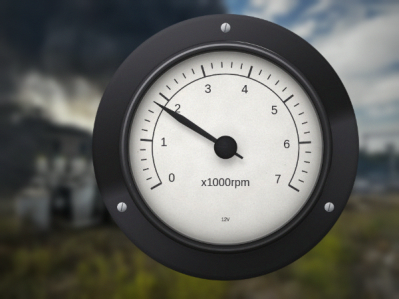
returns 1800 (rpm)
